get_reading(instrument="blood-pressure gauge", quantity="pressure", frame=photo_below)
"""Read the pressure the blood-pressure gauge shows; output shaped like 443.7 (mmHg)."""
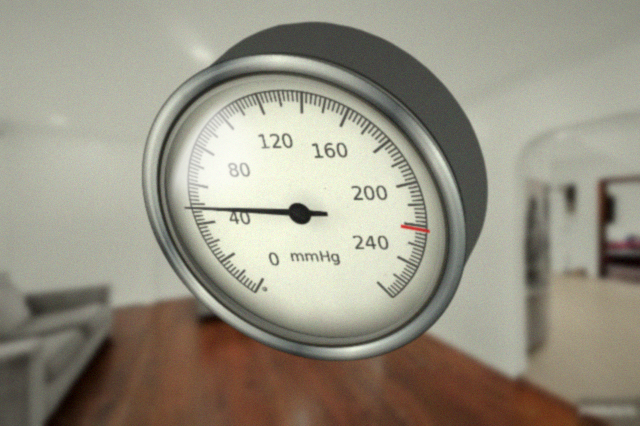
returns 50 (mmHg)
